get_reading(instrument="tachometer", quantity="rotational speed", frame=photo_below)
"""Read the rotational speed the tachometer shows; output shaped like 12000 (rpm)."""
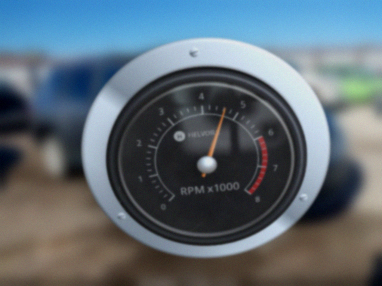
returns 4600 (rpm)
